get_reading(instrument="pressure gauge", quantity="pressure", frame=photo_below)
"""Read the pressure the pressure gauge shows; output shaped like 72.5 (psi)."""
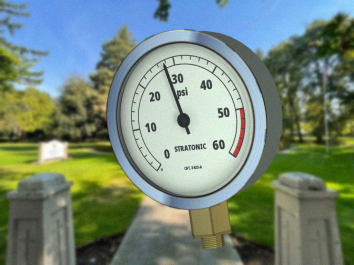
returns 28 (psi)
